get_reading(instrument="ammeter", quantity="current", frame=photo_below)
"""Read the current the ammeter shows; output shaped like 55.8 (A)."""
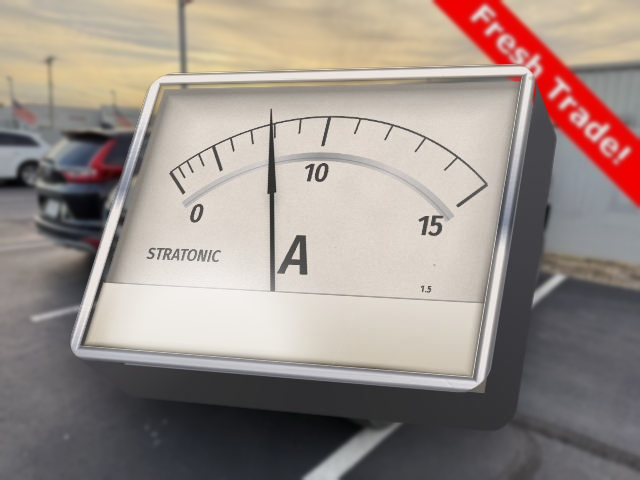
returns 8 (A)
